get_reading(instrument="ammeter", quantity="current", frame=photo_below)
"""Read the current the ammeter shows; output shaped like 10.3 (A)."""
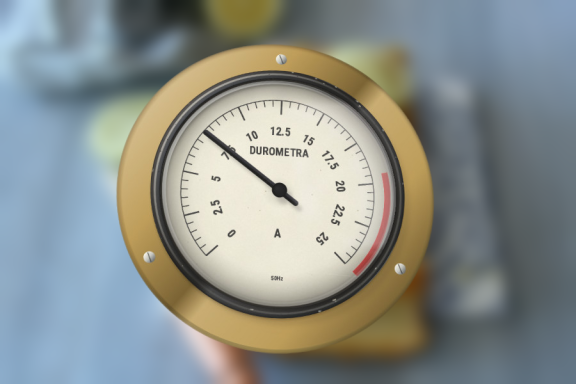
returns 7.5 (A)
